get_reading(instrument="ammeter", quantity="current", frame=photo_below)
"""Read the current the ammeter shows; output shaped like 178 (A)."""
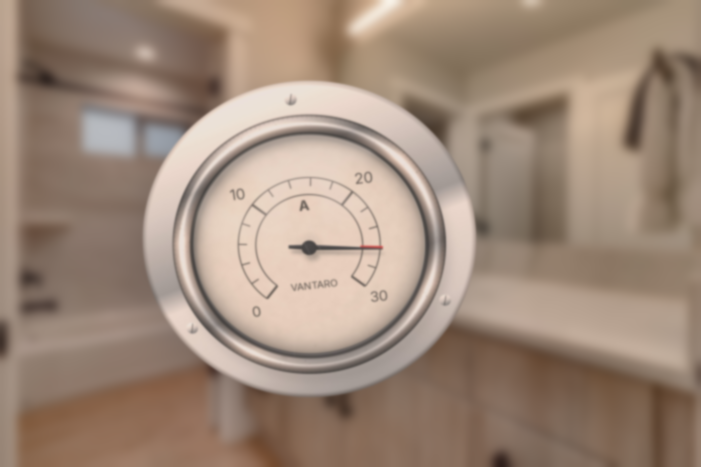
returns 26 (A)
